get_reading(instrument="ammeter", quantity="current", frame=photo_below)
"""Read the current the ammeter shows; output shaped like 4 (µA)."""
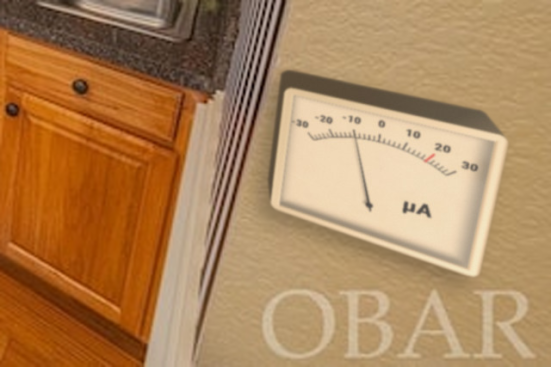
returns -10 (µA)
